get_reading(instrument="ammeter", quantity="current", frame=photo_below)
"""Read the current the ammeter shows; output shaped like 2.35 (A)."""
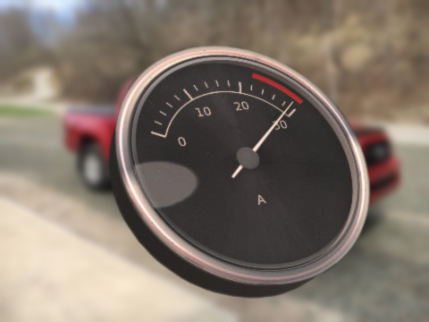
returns 29 (A)
